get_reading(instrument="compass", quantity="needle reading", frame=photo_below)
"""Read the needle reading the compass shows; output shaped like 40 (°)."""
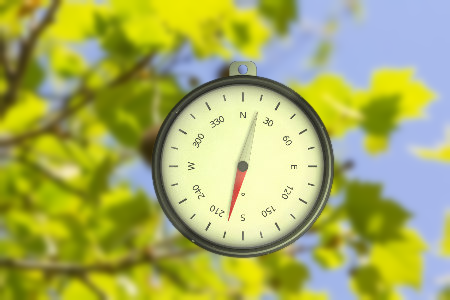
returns 195 (°)
